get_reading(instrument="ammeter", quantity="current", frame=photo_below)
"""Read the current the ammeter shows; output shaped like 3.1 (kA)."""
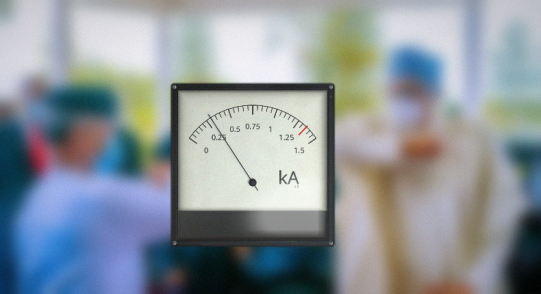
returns 0.3 (kA)
